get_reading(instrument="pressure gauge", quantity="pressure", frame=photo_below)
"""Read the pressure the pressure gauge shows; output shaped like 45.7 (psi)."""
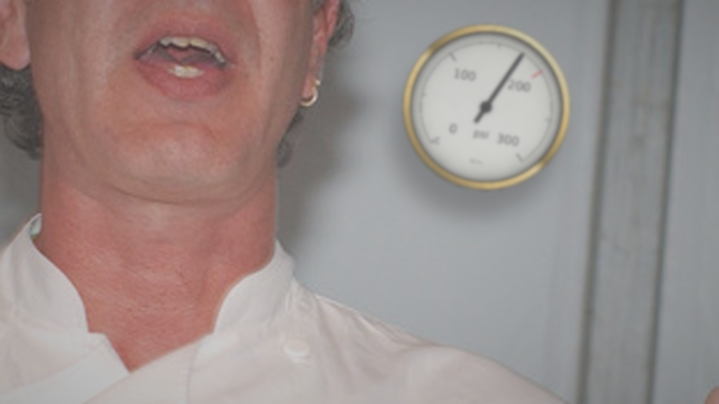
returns 175 (psi)
